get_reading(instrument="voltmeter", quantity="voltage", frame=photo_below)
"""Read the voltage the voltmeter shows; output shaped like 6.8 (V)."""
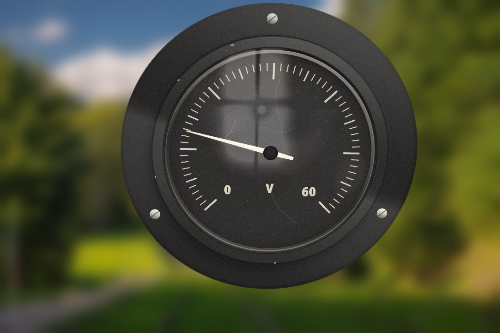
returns 13 (V)
